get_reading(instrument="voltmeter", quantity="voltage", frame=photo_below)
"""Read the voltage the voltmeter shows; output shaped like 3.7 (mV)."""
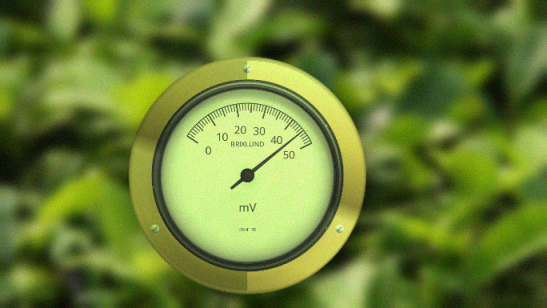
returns 45 (mV)
